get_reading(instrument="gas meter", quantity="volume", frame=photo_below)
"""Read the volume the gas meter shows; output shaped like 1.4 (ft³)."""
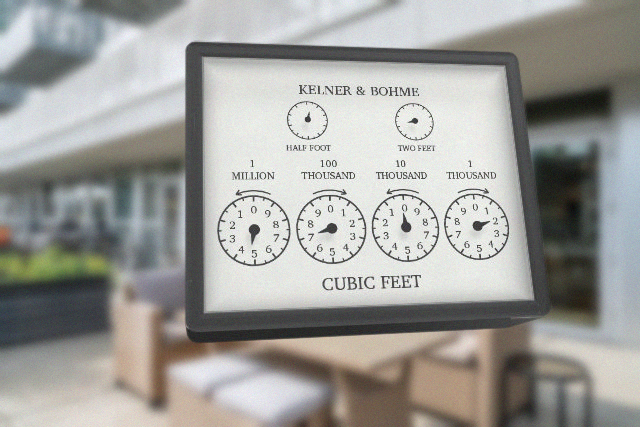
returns 470200 (ft³)
